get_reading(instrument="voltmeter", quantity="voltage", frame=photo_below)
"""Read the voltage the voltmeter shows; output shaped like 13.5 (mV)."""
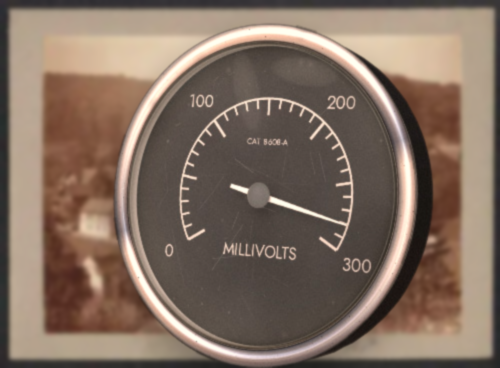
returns 280 (mV)
